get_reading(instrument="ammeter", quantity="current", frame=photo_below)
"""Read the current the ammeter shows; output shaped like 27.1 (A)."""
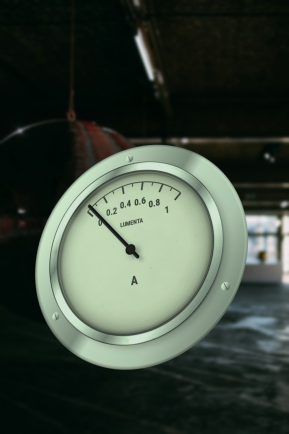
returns 0.05 (A)
